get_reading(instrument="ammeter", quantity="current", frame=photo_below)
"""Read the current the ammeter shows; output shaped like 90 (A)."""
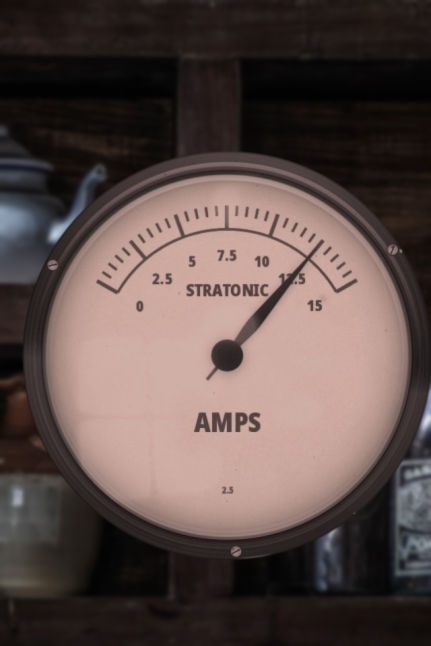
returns 12.5 (A)
